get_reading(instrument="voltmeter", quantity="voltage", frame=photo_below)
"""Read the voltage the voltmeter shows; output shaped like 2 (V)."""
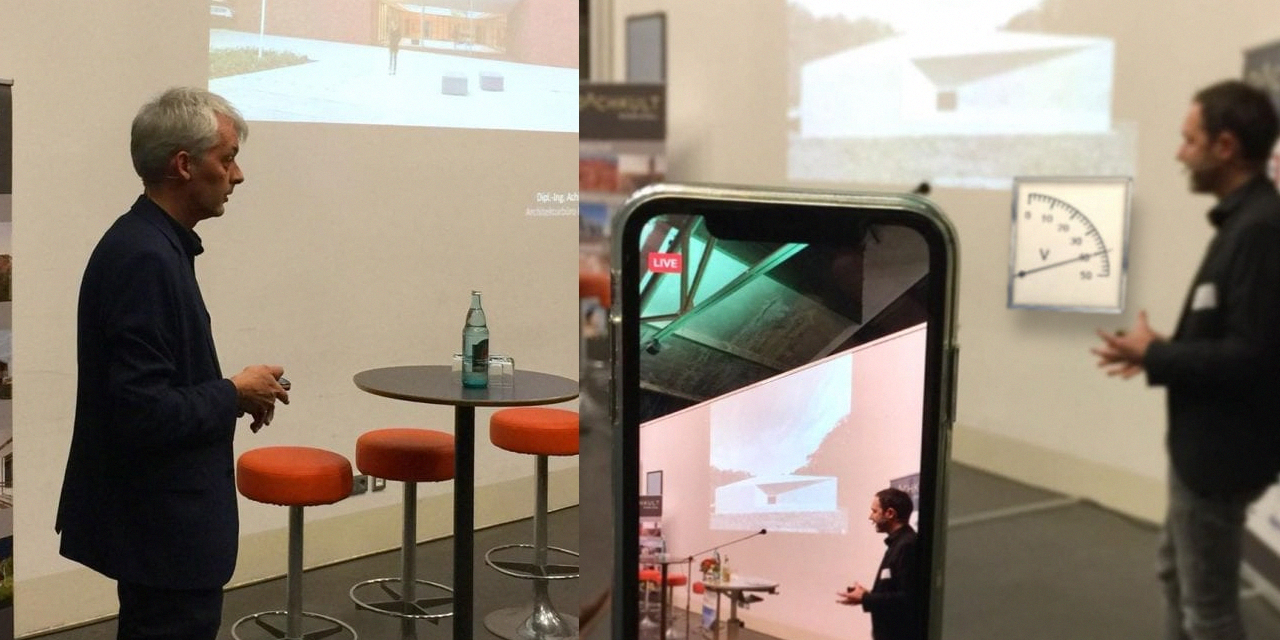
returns 40 (V)
